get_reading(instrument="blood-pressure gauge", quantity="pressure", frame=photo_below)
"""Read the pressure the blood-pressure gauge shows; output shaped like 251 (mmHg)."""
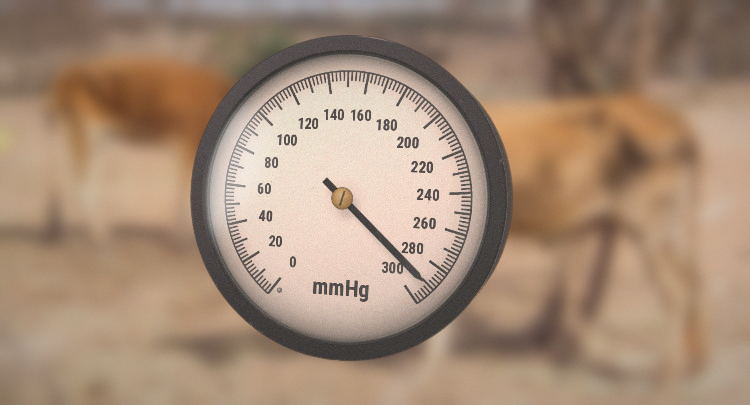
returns 290 (mmHg)
